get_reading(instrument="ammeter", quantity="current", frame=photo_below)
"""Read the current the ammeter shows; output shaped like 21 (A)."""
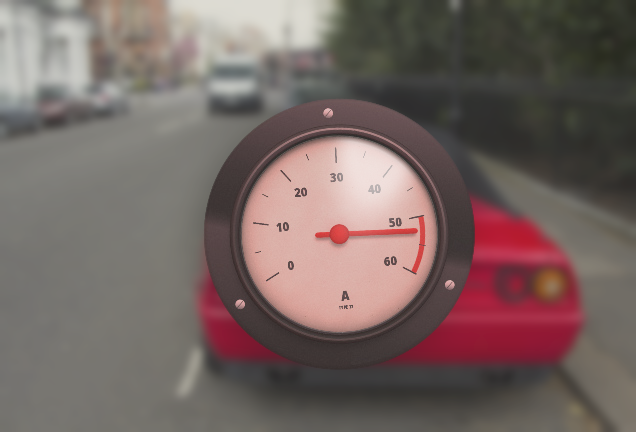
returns 52.5 (A)
